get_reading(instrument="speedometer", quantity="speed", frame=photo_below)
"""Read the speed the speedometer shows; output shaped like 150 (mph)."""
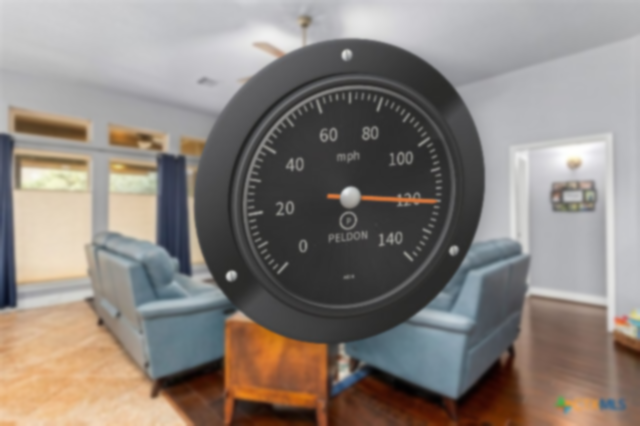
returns 120 (mph)
